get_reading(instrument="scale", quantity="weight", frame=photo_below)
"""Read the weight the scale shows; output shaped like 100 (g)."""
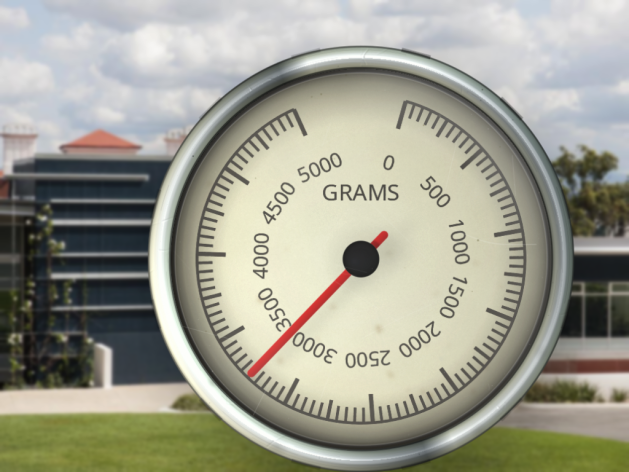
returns 3250 (g)
